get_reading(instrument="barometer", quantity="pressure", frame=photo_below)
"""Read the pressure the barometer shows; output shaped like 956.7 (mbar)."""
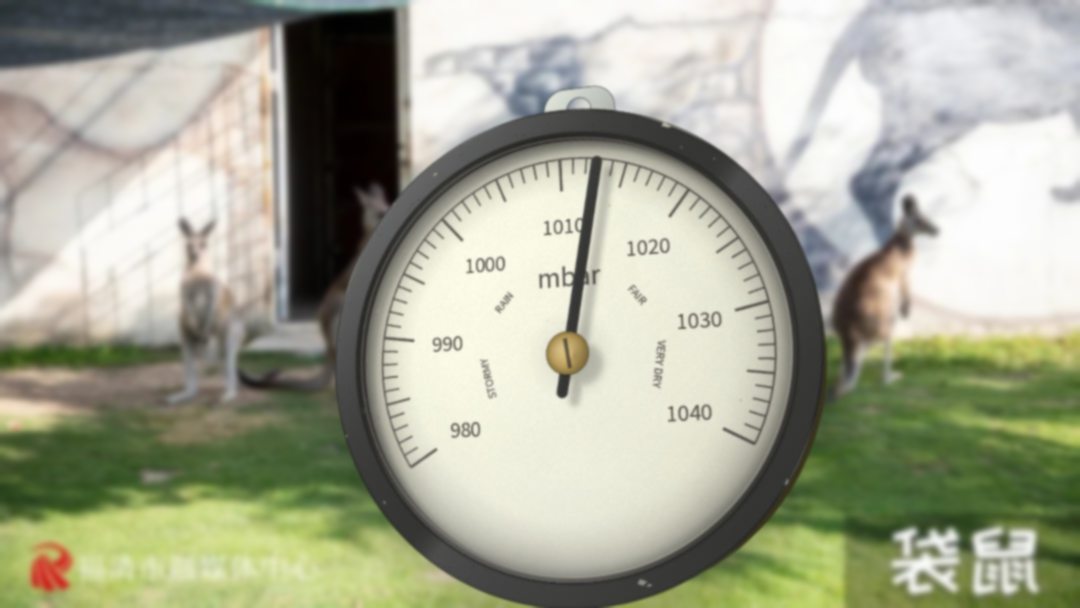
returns 1013 (mbar)
